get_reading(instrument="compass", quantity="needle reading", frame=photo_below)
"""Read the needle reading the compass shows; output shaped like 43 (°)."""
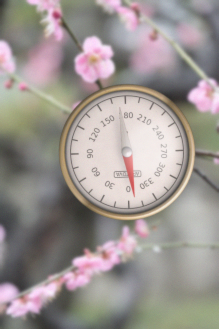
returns 352.5 (°)
